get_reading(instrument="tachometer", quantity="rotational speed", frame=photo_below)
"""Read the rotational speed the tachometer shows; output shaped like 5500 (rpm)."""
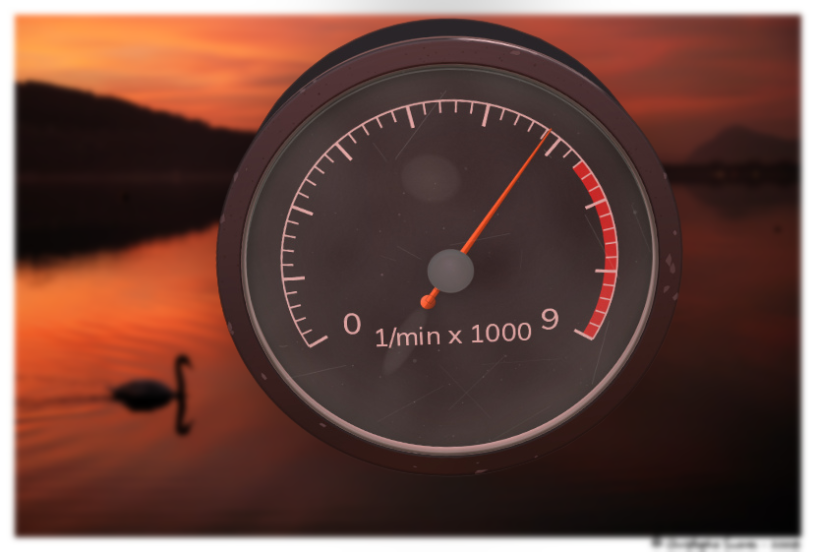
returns 5800 (rpm)
